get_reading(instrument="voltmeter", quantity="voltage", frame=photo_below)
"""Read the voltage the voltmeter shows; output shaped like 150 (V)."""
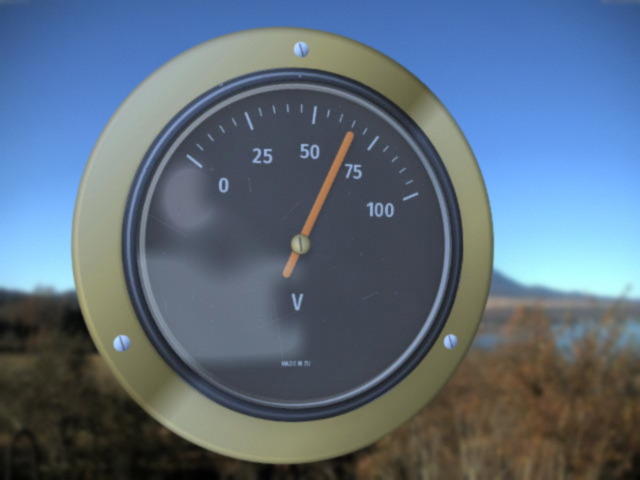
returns 65 (V)
